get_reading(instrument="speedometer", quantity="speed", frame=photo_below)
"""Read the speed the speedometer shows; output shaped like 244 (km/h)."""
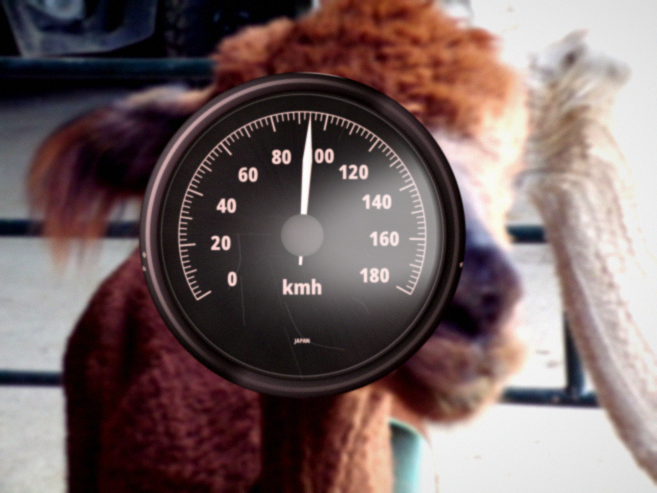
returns 94 (km/h)
